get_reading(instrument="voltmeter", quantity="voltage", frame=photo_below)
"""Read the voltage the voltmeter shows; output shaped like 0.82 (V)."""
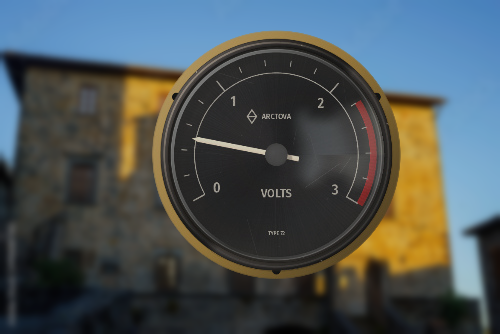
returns 0.5 (V)
